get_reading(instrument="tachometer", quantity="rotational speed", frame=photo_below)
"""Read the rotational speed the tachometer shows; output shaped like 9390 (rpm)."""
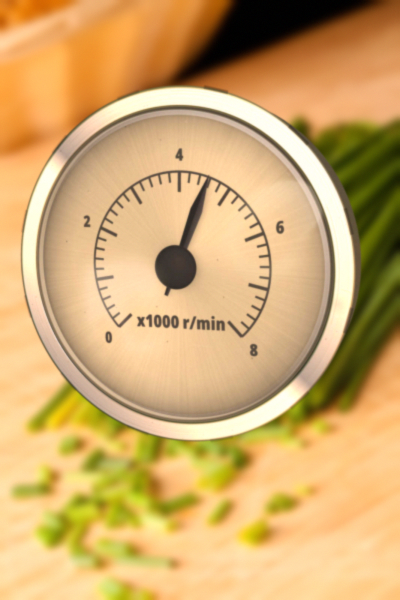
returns 4600 (rpm)
